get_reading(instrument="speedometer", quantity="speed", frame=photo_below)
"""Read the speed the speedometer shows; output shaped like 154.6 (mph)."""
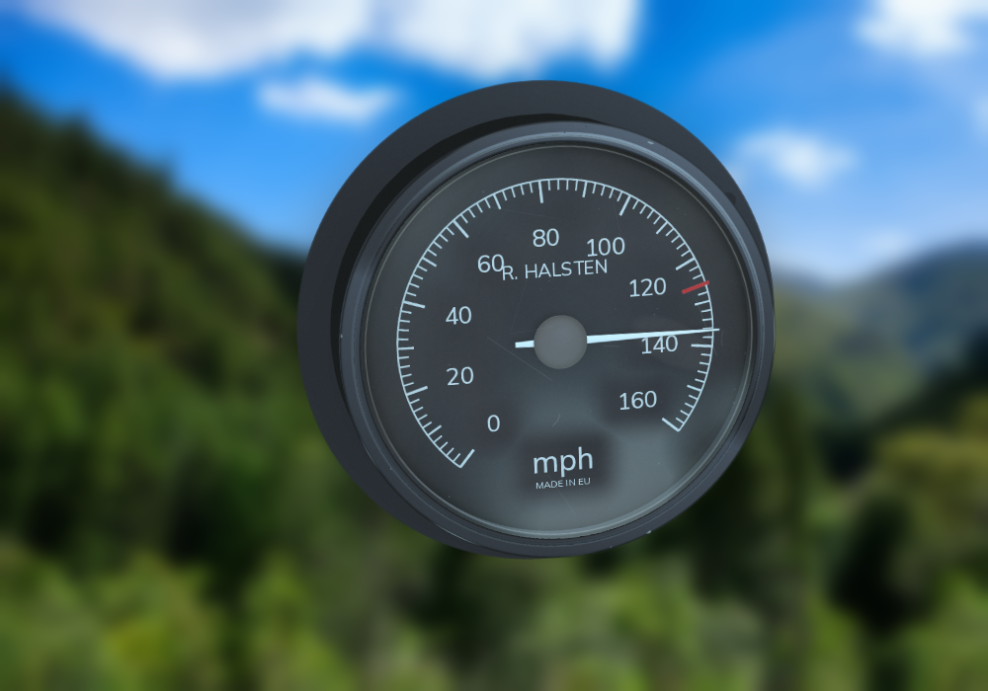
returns 136 (mph)
